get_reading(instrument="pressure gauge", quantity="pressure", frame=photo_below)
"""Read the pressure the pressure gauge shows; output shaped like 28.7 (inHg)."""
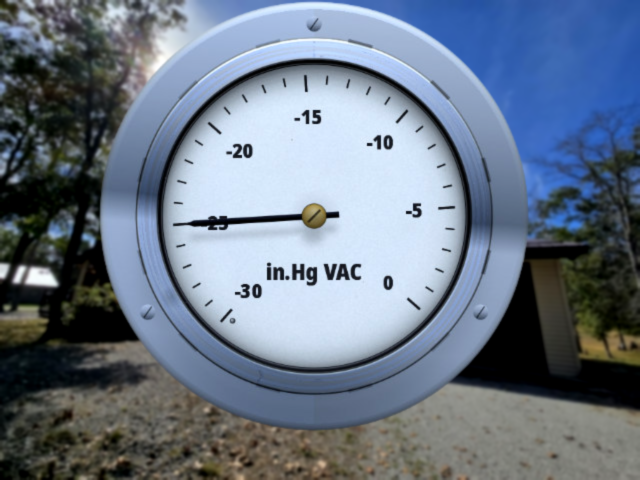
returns -25 (inHg)
